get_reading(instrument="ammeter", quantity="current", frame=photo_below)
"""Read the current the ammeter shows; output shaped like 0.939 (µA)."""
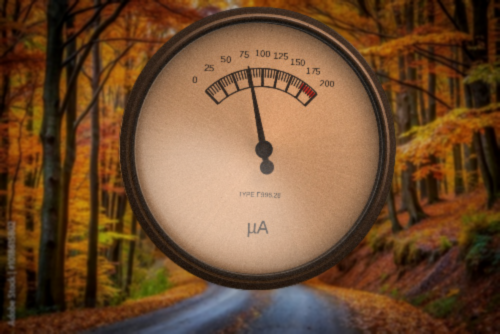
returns 75 (µA)
